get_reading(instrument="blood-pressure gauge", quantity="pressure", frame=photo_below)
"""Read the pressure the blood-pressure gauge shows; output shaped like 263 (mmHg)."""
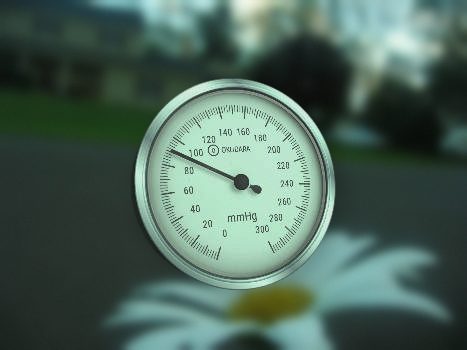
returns 90 (mmHg)
